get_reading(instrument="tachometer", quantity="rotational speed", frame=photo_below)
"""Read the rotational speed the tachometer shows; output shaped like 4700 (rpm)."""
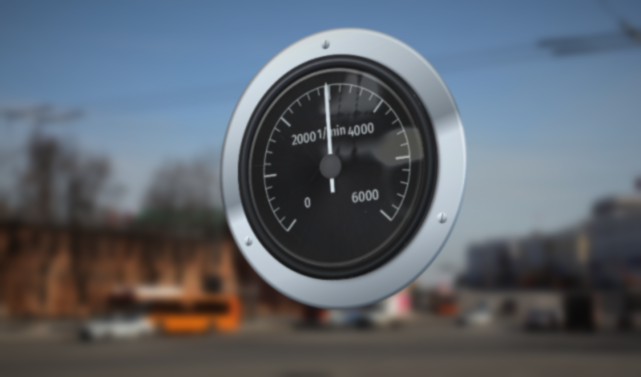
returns 3000 (rpm)
